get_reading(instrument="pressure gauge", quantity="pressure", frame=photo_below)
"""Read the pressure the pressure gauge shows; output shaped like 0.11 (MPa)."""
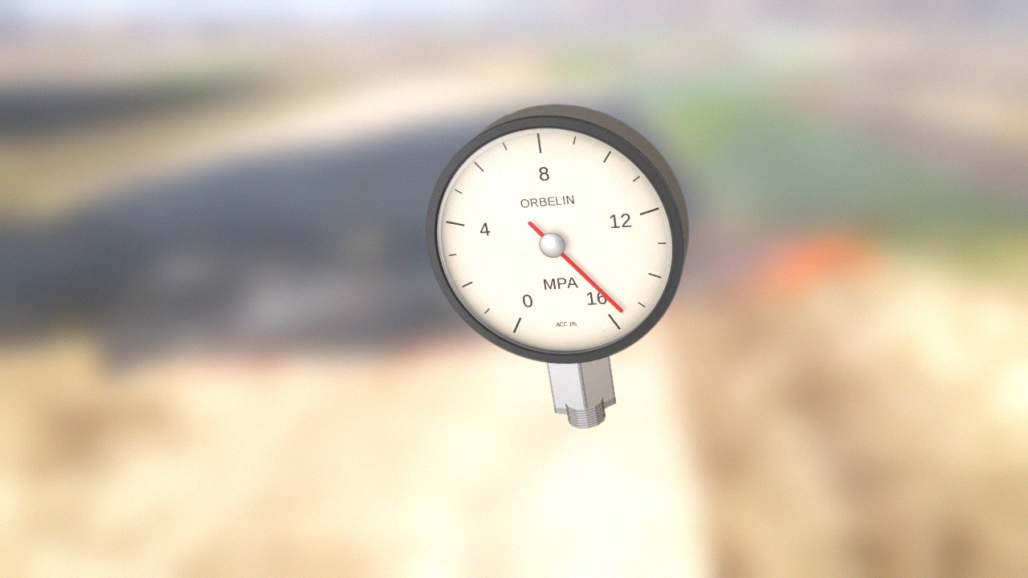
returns 15.5 (MPa)
